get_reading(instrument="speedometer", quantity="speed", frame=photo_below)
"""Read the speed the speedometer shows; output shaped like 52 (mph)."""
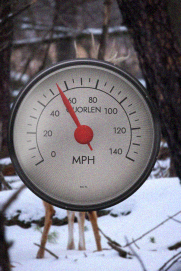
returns 55 (mph)
